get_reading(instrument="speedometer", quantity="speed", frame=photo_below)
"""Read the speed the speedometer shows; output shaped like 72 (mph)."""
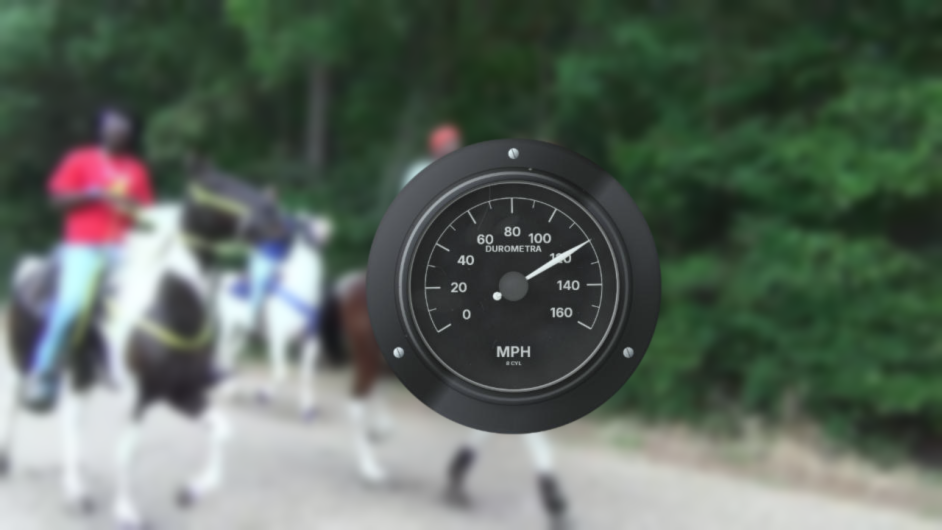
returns 120 (mph)
